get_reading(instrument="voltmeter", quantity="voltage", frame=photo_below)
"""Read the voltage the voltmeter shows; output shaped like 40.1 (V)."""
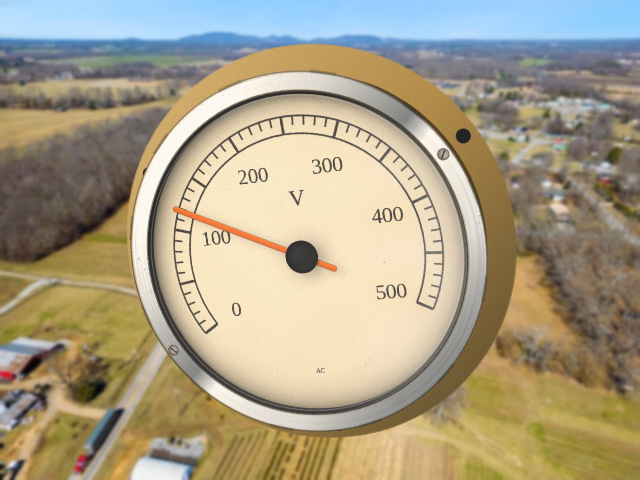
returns 120 (V)
